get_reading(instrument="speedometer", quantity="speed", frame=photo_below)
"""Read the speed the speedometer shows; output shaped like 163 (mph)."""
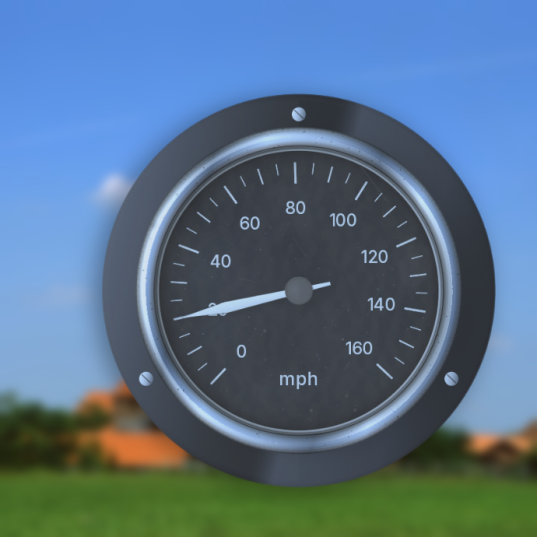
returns 20 (mph)
